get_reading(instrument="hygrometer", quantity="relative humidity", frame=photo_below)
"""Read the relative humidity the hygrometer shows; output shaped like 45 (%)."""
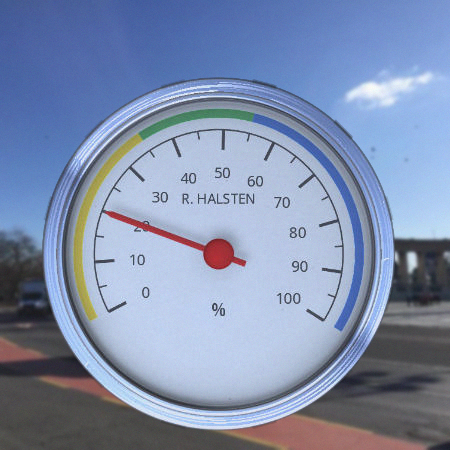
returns 20 (%)
